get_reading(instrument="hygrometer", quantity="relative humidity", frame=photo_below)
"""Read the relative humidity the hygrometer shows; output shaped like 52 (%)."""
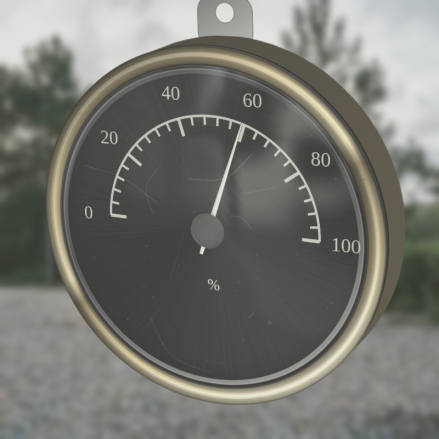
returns 60 (%)
